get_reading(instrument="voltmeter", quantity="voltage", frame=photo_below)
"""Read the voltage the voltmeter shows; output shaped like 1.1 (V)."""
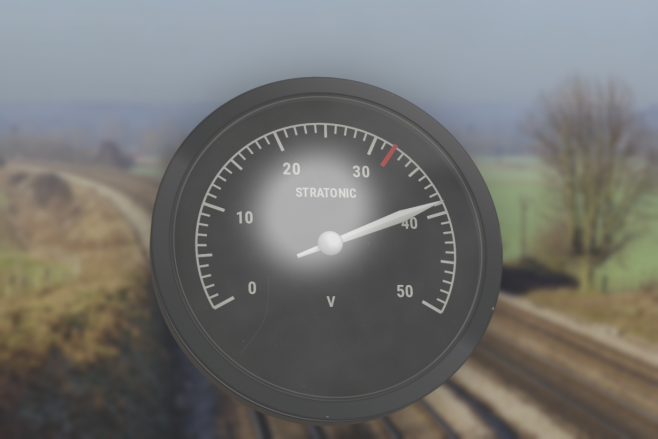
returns 39 (V)
